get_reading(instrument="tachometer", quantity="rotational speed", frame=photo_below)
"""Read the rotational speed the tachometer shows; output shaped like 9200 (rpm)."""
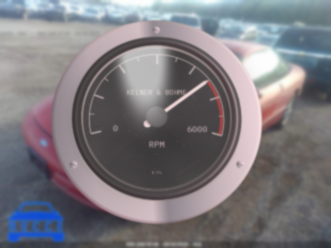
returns 4500 (rpm)
